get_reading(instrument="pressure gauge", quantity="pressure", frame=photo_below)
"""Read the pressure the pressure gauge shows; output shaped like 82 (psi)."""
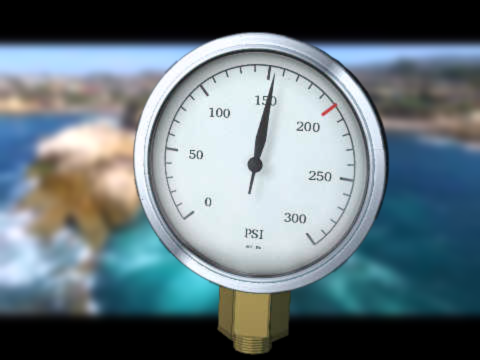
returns 155 (psi)
